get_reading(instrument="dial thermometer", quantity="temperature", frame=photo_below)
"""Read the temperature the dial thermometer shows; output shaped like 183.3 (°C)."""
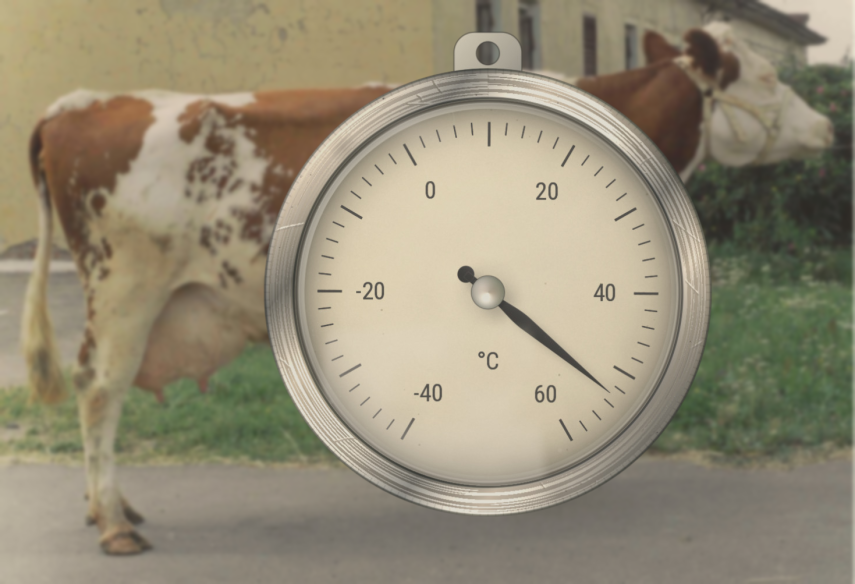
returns 53 (°C)
